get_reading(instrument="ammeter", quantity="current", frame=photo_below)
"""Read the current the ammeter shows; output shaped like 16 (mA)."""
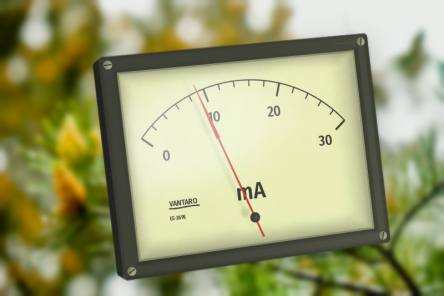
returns 9 (mA)
